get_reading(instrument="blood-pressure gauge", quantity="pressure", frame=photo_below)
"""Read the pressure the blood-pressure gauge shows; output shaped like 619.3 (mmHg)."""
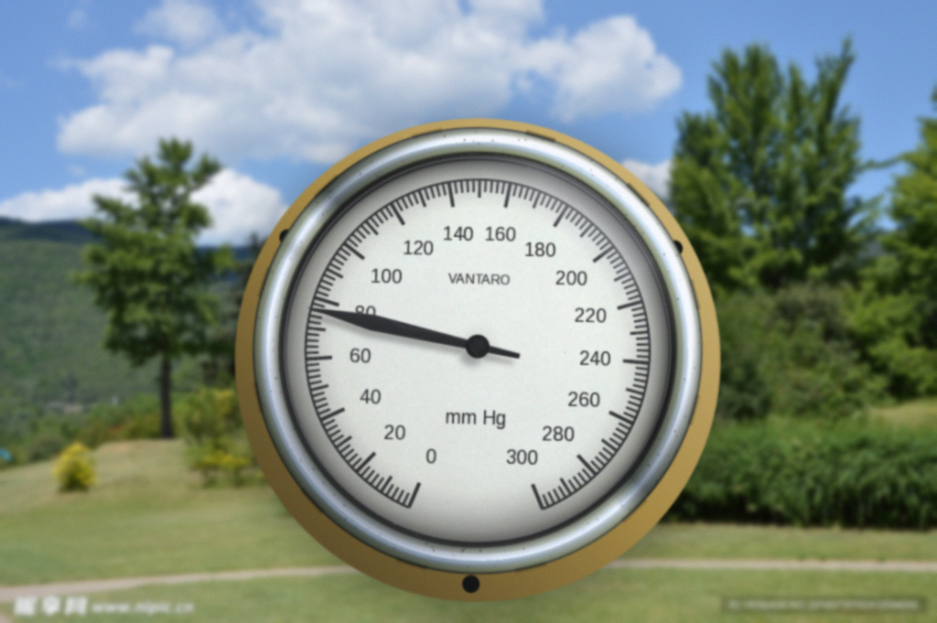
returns 76 (mmHg)
